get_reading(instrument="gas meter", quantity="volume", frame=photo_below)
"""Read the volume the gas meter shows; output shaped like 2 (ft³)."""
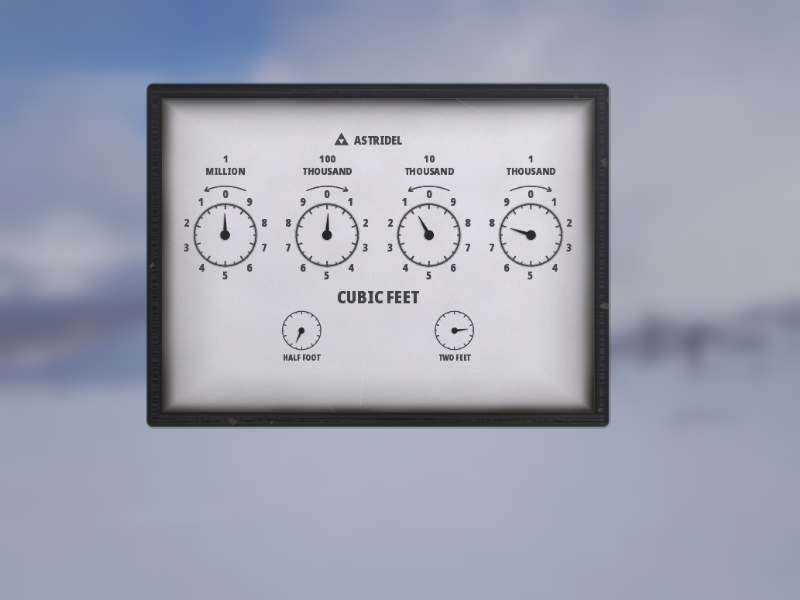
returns 800 (ft³)
